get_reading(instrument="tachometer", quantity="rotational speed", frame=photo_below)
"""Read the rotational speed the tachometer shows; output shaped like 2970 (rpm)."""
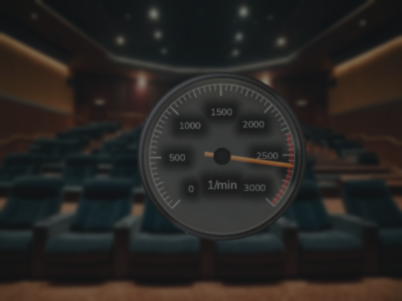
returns 2600 (rpm)
